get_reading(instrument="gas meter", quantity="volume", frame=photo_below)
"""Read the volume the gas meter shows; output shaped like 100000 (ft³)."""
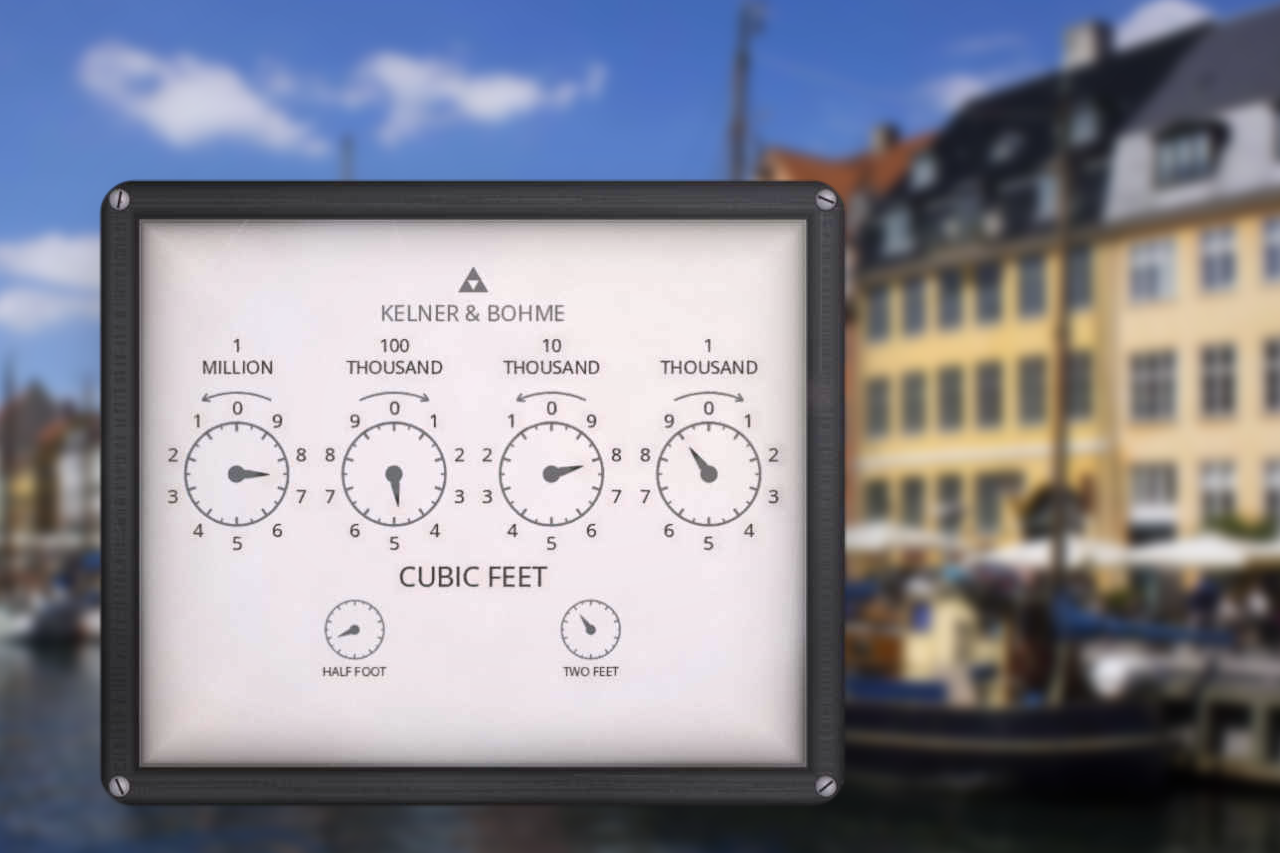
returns 747900 (ft³)
